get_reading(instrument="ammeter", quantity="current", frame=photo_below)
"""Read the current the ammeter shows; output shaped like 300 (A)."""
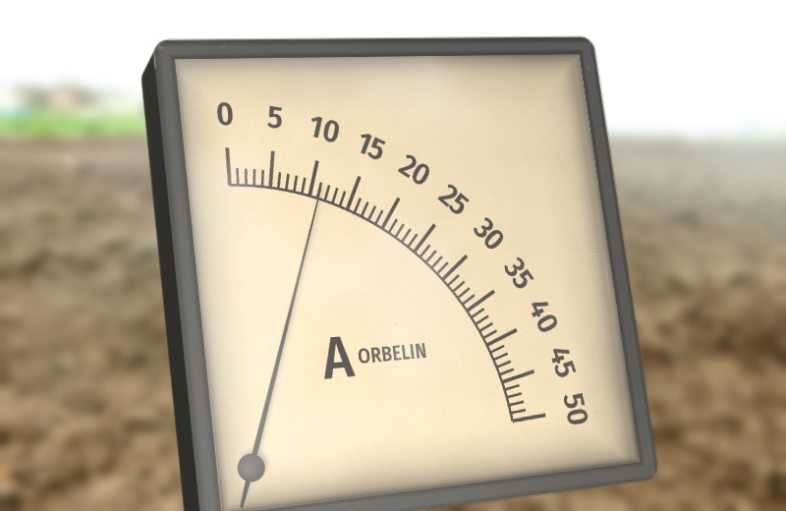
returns 11 (A)
